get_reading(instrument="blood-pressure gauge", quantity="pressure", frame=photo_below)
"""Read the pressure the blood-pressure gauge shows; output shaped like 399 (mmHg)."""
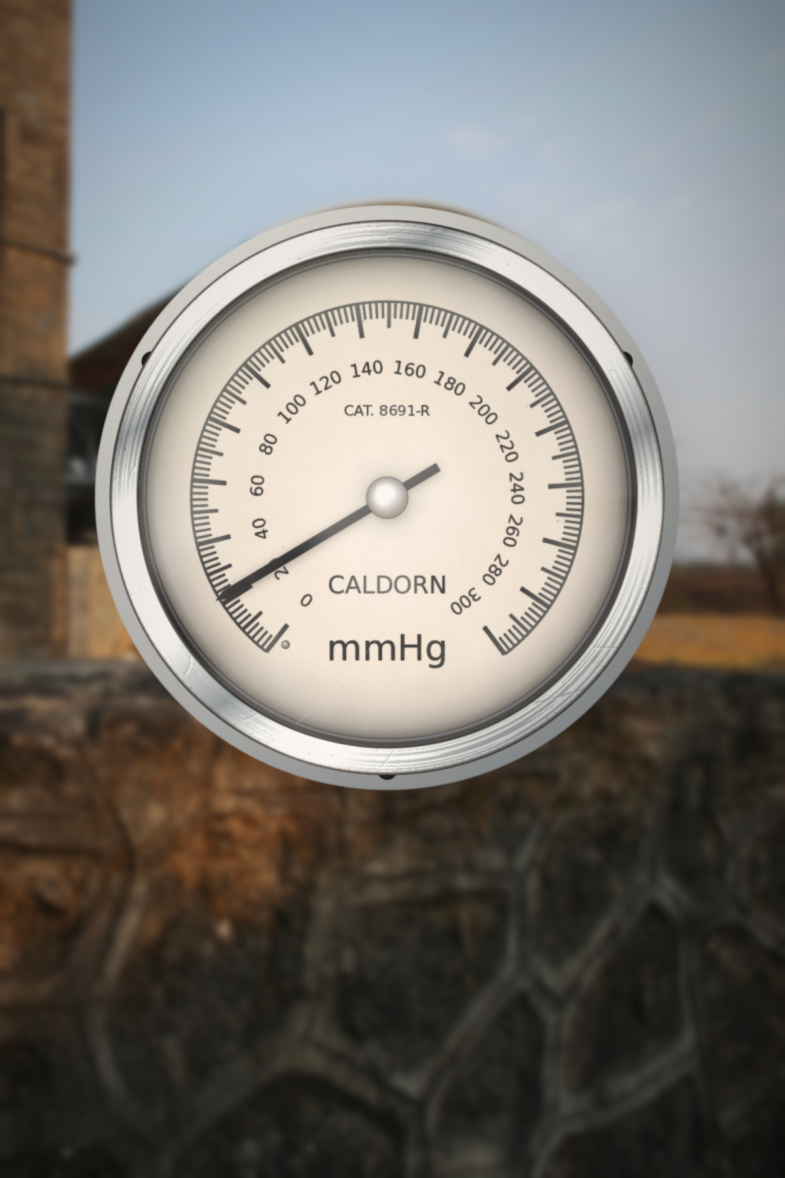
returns 22 (mmHg)
